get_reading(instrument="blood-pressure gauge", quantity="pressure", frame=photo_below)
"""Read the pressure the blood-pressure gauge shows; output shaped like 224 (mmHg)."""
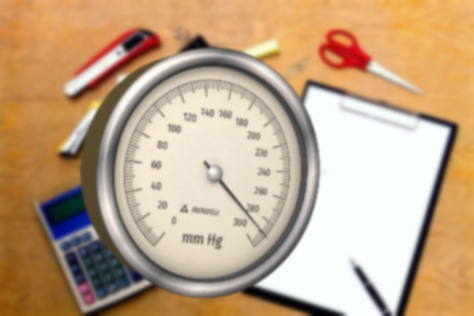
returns 290 (mmHg)
